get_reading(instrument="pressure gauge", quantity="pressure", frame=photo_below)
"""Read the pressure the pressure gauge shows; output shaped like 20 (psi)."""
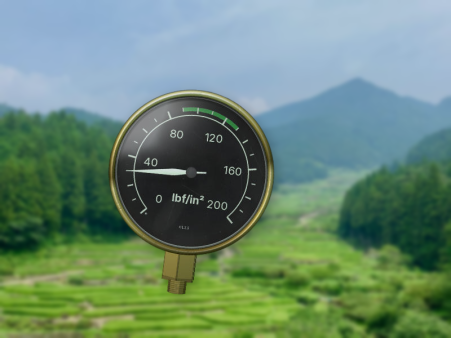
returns 30 (psi)
